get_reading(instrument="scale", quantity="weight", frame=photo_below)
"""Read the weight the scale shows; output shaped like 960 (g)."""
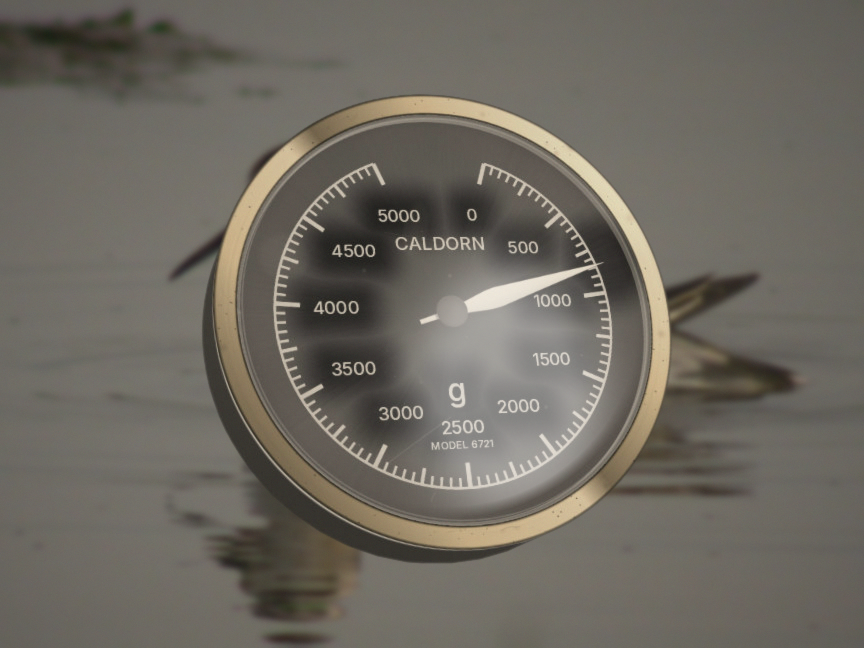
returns 850 (g)
